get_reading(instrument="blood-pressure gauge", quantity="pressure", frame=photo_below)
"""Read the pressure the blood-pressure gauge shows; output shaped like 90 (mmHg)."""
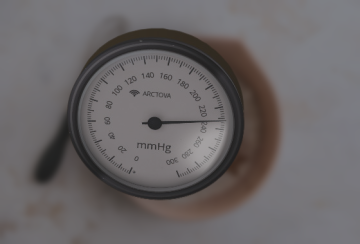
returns 230 (mmHg)
